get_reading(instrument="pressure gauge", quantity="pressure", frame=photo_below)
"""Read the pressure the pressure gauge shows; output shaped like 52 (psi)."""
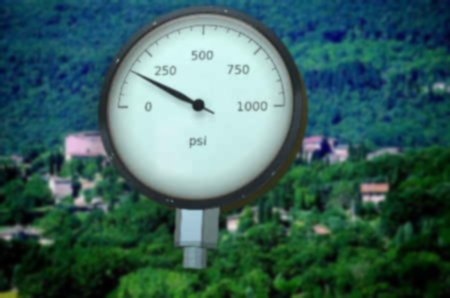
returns 150 (psi)
